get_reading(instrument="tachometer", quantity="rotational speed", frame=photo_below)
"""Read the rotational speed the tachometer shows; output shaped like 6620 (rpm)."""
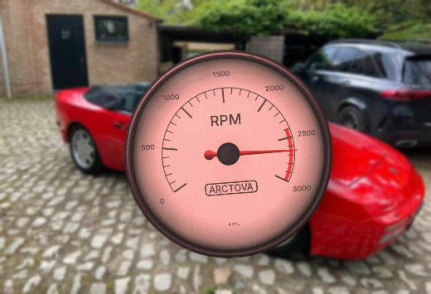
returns 2650 (rpm)
